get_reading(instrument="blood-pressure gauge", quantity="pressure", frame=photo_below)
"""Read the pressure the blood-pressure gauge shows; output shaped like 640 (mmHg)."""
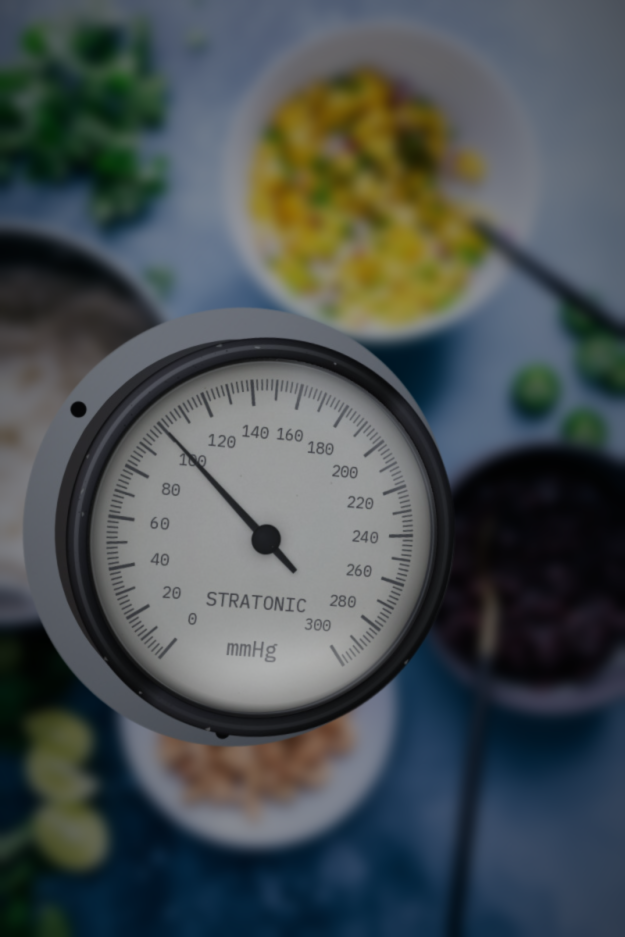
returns 100 (mmHg)
